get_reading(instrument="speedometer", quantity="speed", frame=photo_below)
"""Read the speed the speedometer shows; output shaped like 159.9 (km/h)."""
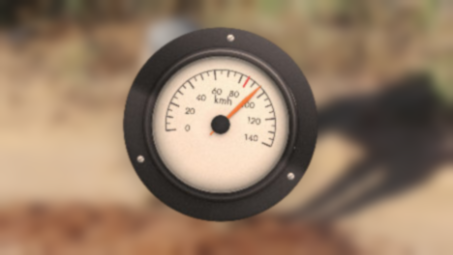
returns 95 (km/h)
